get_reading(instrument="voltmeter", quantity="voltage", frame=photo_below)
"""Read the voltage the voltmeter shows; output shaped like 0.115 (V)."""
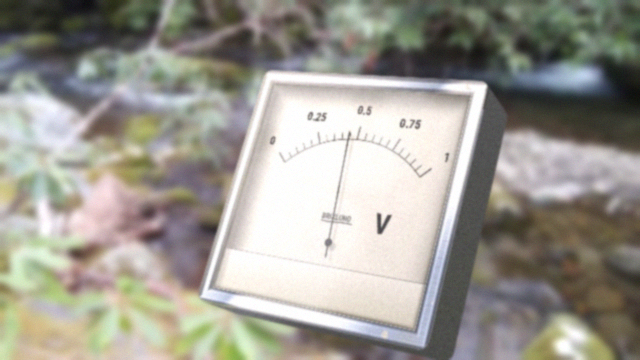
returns 0.45 (V)
